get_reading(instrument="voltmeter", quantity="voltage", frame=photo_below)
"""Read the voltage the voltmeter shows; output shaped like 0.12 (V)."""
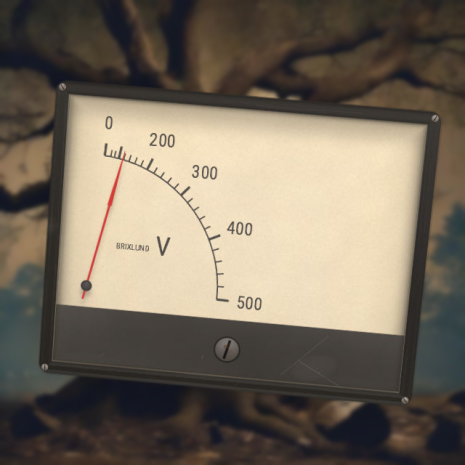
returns 120 (V)
